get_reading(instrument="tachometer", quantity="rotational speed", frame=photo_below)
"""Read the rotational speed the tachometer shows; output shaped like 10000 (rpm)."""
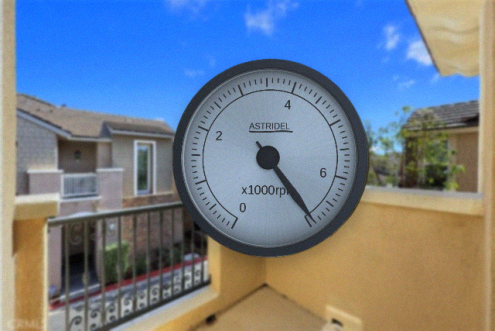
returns 6900 (rpm)
